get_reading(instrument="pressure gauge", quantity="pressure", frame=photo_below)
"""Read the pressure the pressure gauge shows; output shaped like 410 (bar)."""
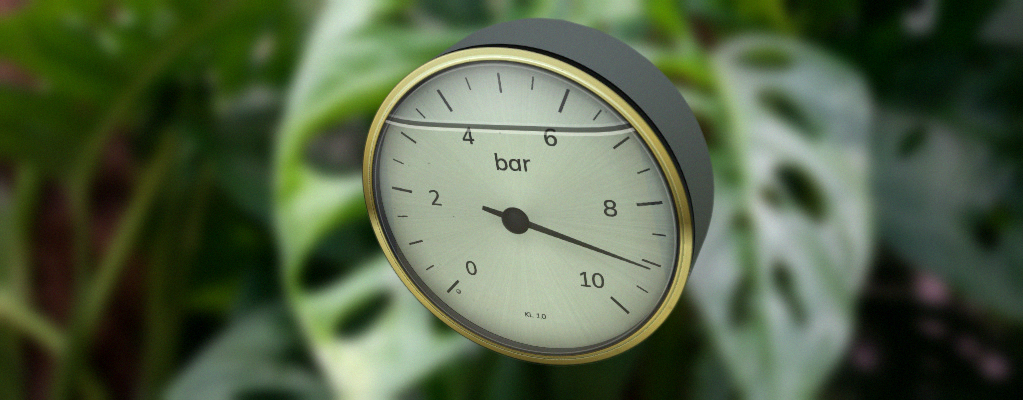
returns 9 (bar)
